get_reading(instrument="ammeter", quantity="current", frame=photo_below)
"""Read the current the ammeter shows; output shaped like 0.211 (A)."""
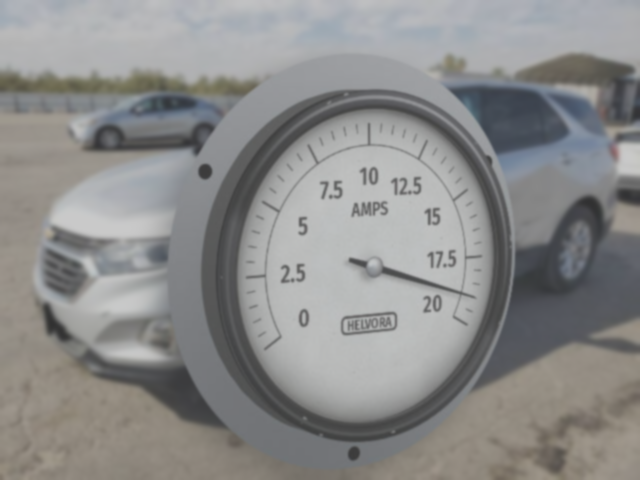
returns 19 (A)
